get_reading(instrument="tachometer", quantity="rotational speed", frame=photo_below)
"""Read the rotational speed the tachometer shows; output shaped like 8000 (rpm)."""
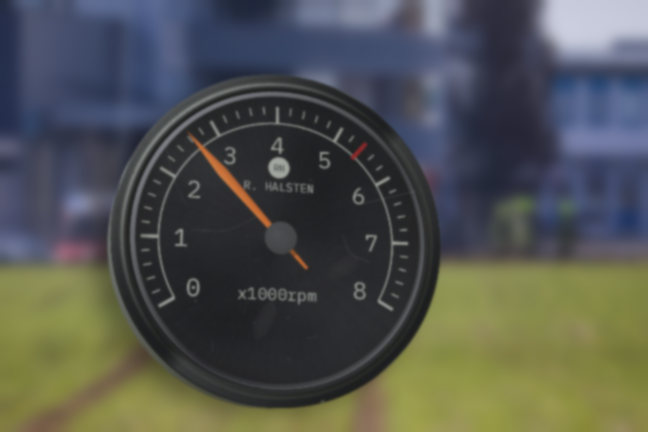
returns 2600 (rpm)
